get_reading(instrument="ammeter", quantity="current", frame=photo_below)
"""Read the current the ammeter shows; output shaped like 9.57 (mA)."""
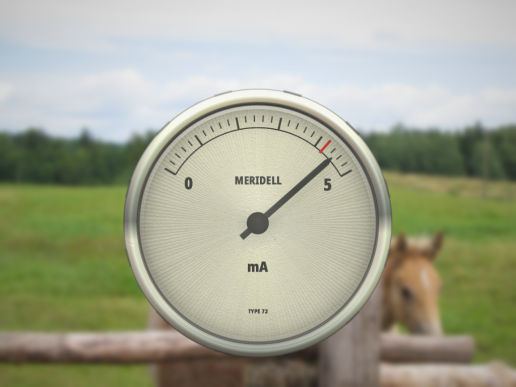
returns 4.5 (mA)
